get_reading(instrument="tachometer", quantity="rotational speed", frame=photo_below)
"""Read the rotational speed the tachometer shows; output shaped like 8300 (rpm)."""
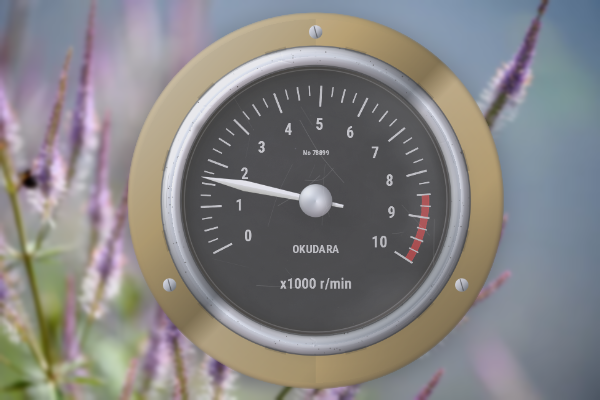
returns 1625 (rpm)
